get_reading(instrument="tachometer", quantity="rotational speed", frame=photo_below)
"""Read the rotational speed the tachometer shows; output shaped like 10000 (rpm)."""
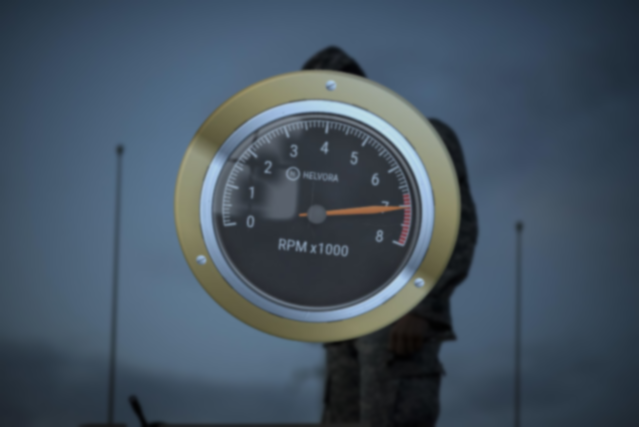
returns 7000 (rpm)
